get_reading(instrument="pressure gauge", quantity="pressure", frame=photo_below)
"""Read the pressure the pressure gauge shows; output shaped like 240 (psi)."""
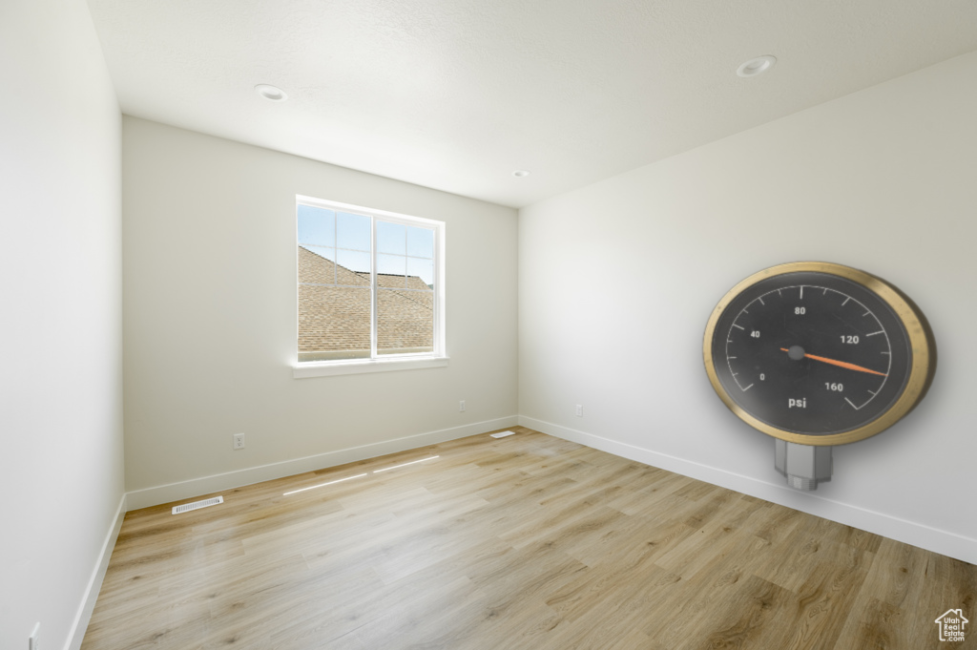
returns 140 (psi)
